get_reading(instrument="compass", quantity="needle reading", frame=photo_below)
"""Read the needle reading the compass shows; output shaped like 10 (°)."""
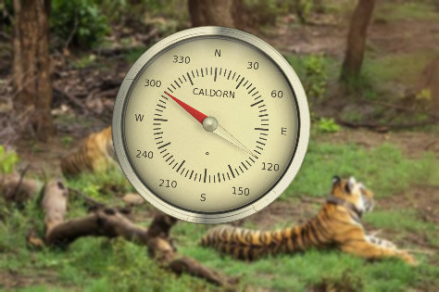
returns 300 (°)
